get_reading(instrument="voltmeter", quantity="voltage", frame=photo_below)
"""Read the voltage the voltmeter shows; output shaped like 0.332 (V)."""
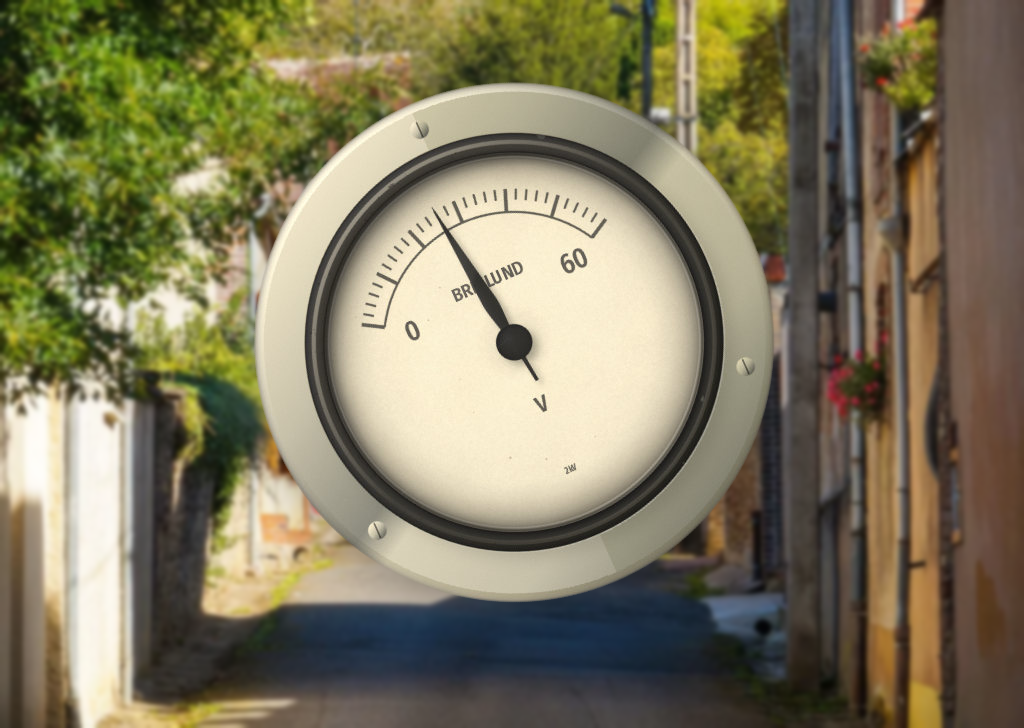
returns 26 (V)
